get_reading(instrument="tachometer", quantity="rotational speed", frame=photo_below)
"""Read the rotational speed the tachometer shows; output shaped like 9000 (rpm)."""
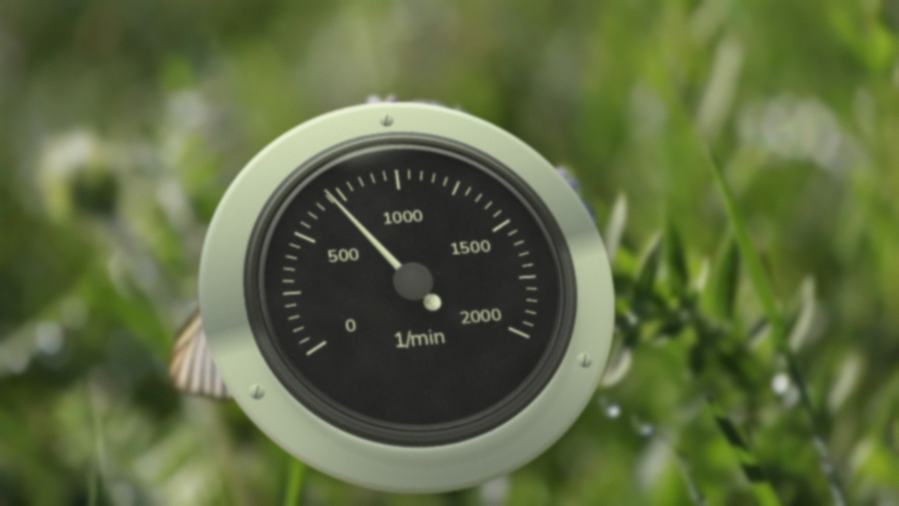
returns 700 (rpm)
